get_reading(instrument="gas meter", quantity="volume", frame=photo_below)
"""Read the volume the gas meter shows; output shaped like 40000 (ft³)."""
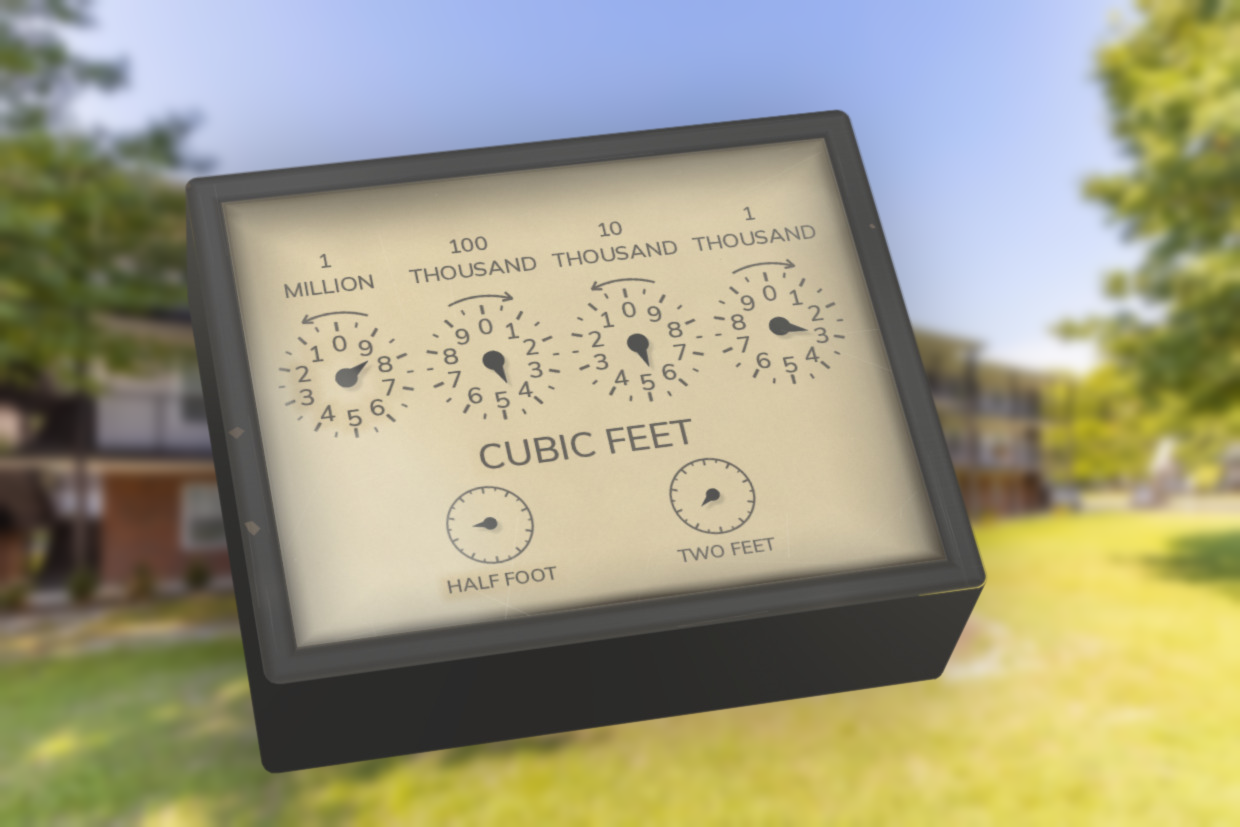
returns 845300 (ft³)
